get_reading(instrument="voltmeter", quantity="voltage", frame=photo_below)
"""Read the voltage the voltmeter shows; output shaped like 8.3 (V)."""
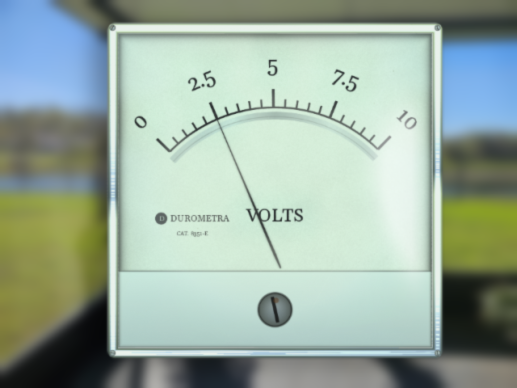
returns 2.5 (V)
